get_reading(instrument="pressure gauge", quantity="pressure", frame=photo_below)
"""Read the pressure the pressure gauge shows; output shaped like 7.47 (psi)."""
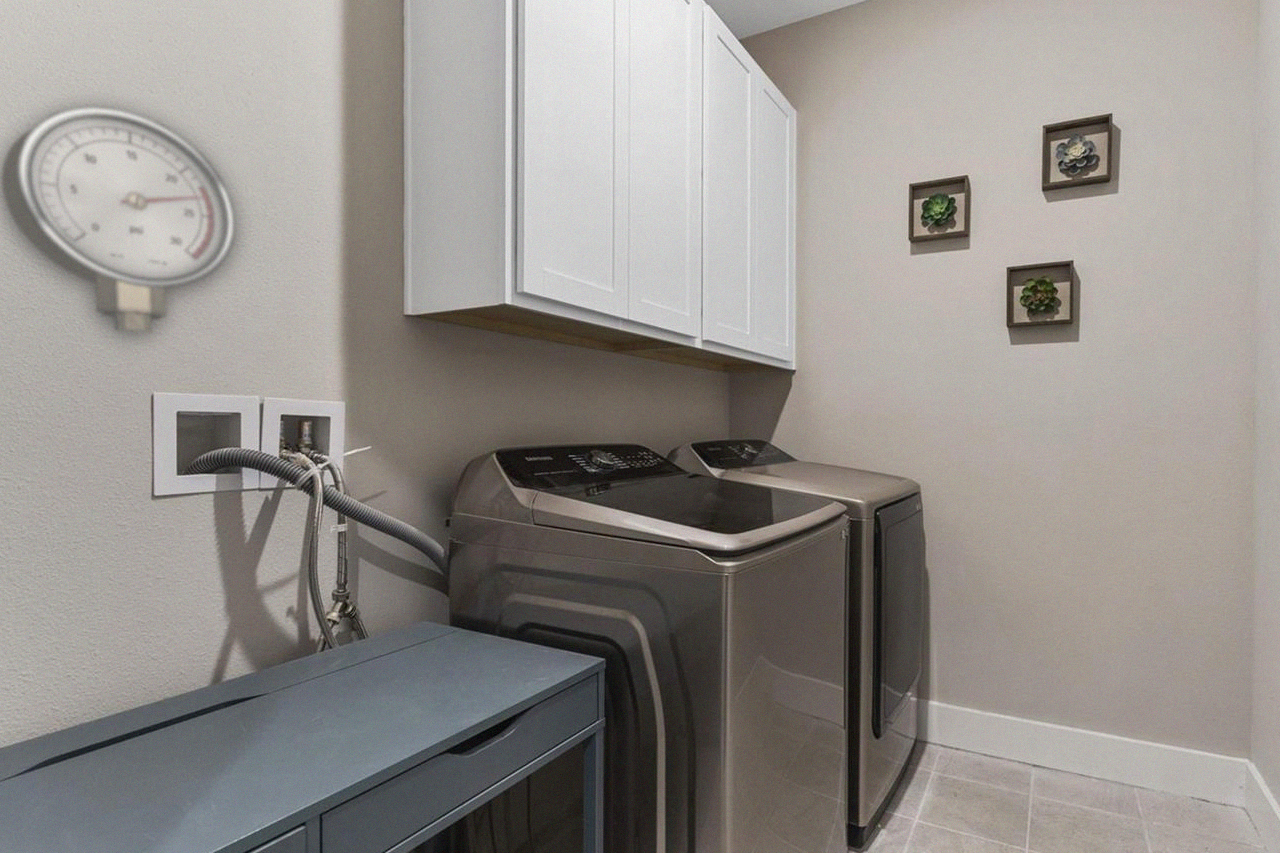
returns 23 (psi)
